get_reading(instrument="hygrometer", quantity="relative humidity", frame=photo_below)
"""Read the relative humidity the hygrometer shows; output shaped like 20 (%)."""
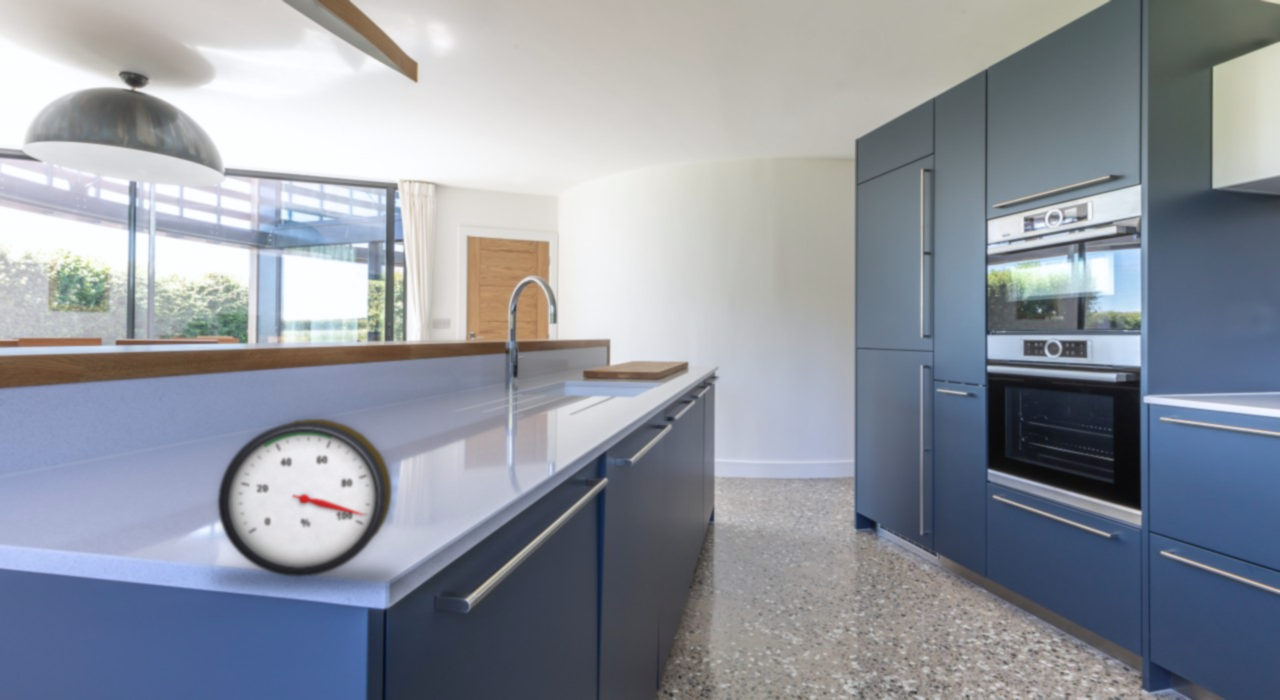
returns 96 (%)
